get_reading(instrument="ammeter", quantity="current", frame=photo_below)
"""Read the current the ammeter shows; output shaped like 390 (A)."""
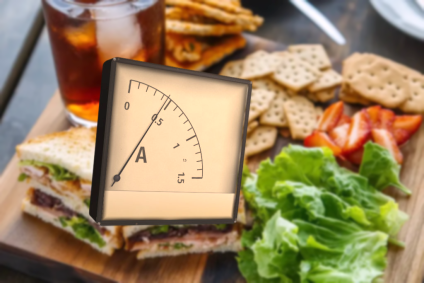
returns 0.45 (A)
